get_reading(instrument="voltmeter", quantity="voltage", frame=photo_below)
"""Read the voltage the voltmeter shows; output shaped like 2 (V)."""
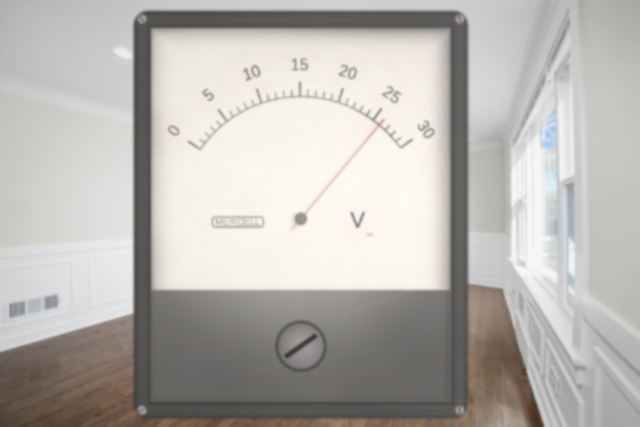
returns 26 (V)
